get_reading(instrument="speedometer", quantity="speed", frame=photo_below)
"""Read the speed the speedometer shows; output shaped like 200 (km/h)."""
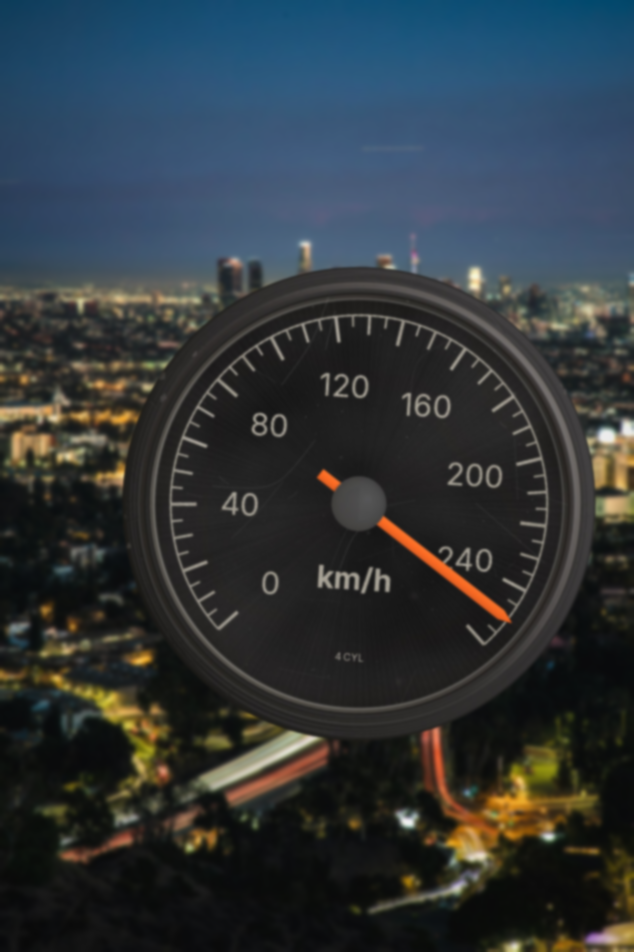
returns 250 (km/h)
